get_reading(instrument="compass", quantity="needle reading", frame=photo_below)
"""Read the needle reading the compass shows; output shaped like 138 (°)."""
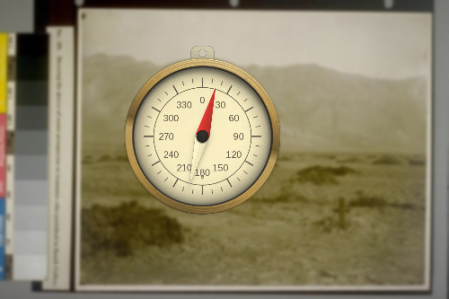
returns 15 (°)
